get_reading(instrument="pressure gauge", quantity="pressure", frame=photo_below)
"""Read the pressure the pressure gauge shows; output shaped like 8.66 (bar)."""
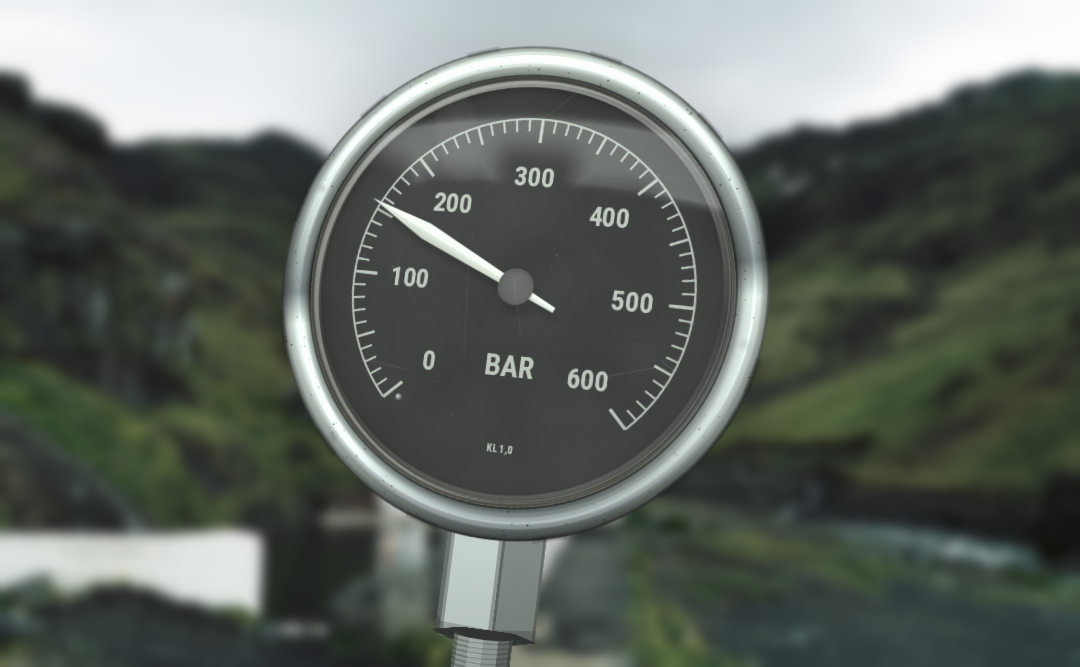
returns 155 (bar)
